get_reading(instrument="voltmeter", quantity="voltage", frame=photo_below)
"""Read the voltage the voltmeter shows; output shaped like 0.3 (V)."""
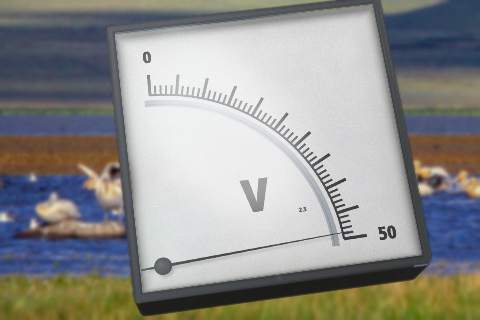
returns 49 (V)
